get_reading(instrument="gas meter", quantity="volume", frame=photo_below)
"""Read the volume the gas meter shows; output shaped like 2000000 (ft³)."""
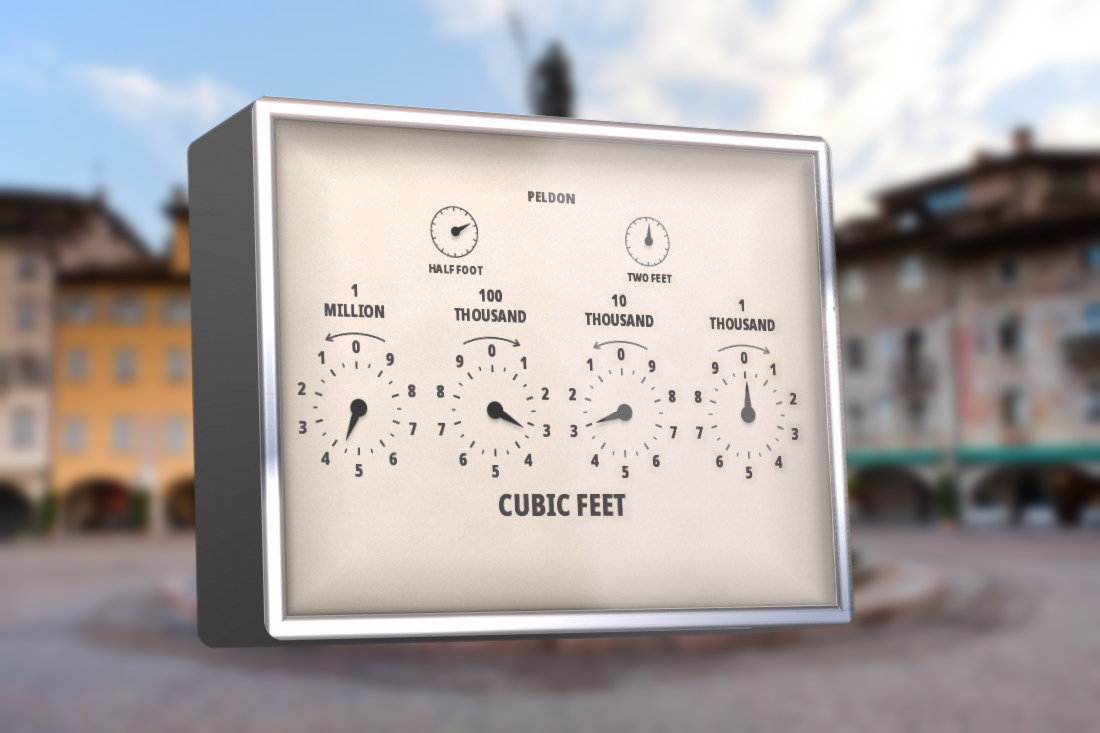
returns 433000 (ft³)
